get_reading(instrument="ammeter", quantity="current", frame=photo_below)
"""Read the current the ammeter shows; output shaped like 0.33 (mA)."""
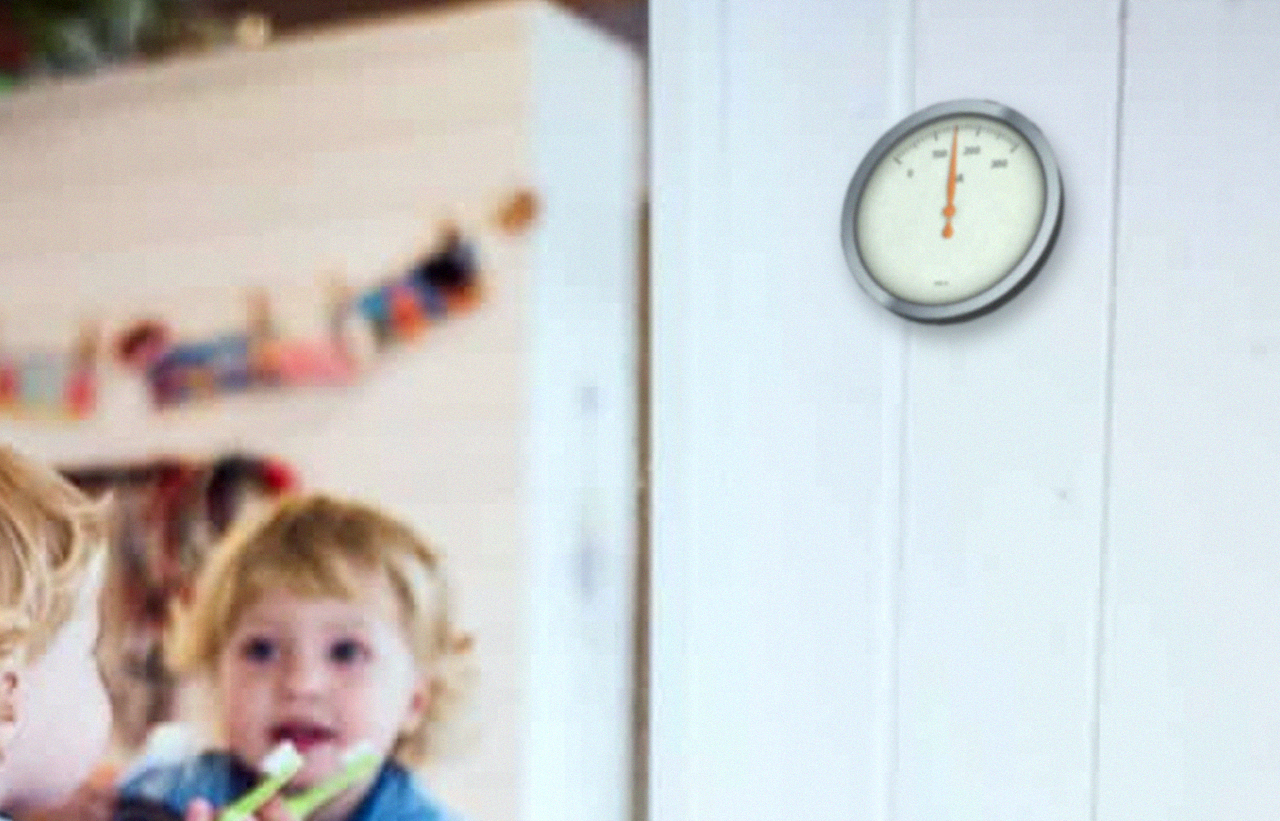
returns 150 (mA)
